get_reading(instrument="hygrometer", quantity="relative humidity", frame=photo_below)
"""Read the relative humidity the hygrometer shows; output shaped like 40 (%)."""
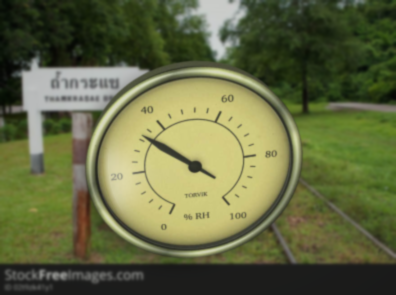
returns 34 (%)
